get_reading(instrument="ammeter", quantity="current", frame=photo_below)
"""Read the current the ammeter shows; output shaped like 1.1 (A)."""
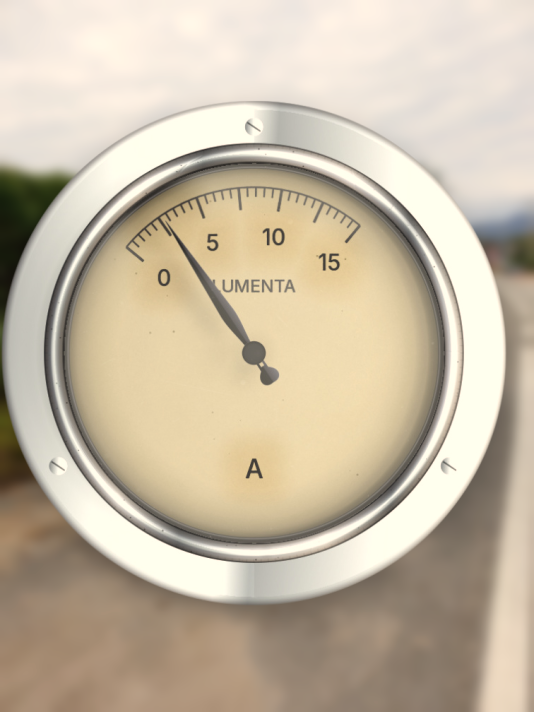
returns 2.75 (A)
